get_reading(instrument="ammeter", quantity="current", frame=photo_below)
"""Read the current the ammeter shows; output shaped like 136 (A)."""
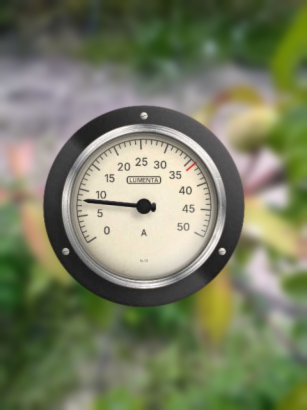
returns 8 (A)
